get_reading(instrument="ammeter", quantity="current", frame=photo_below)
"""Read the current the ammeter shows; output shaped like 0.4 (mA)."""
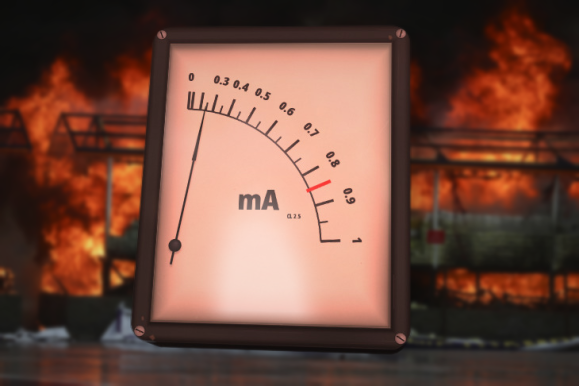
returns 0.25 (mA)
